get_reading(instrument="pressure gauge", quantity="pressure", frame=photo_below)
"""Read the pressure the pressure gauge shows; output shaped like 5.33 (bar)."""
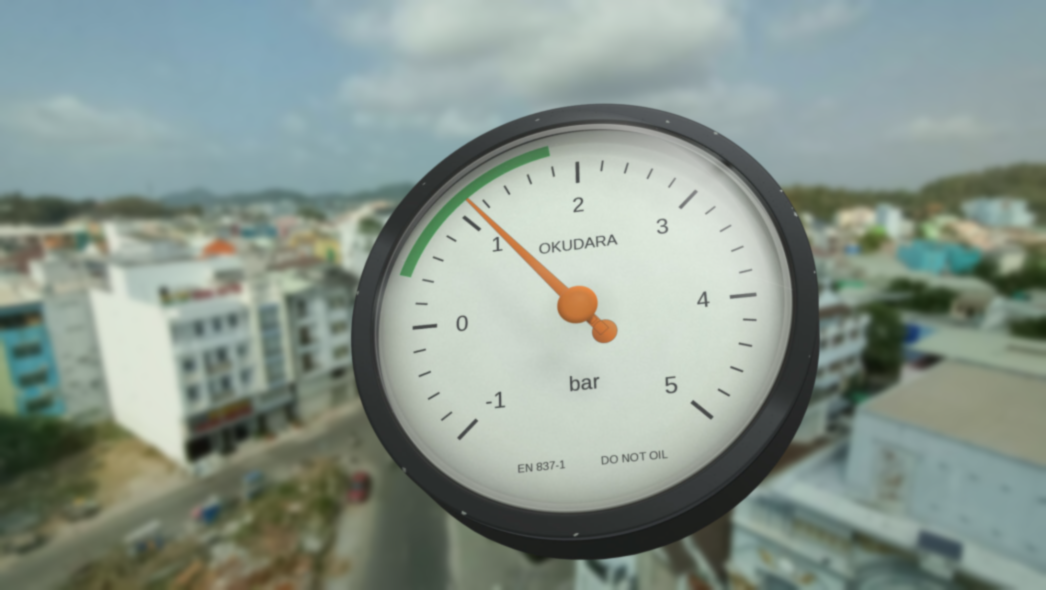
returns 1.1 (bar)
